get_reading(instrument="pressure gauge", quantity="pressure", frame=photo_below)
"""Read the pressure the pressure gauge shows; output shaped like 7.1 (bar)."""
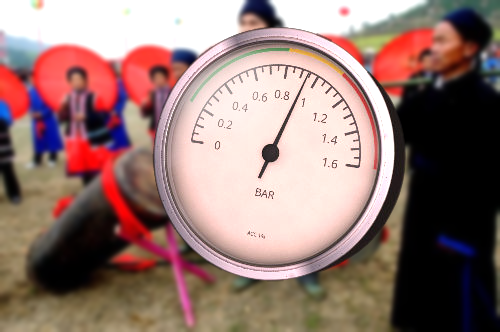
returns 0.95 (bar)
